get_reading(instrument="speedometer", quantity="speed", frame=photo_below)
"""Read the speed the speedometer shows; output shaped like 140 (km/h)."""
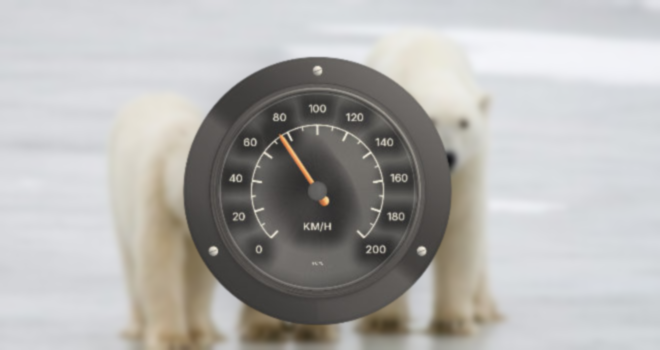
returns 75 (km/h)
